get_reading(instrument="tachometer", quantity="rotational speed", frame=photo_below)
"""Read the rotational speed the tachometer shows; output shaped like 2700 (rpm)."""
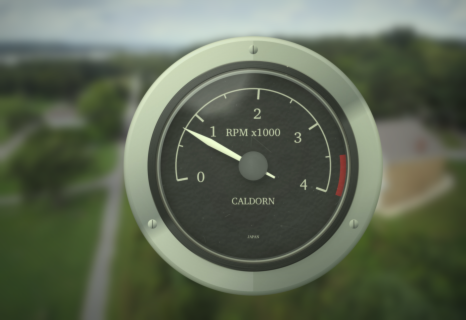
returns 750 (rpm)
